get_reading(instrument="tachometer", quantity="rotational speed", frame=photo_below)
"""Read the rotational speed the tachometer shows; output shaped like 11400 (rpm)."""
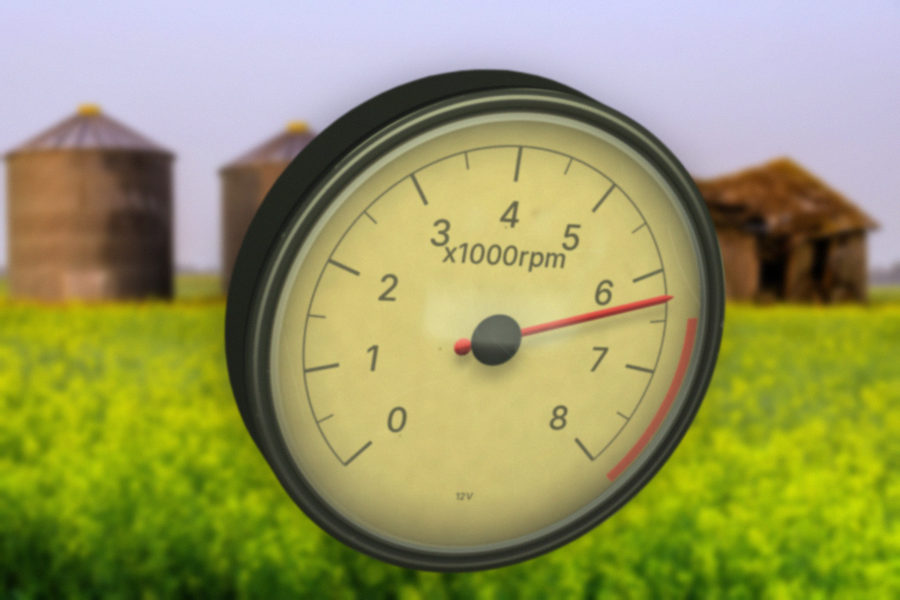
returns 6250 (rpm)
